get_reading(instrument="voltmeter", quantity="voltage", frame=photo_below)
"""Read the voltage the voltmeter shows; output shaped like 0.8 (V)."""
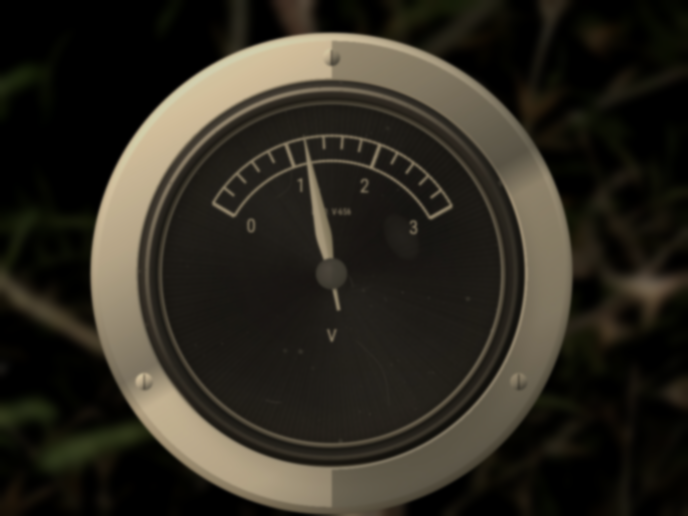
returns 1.2 (V)
